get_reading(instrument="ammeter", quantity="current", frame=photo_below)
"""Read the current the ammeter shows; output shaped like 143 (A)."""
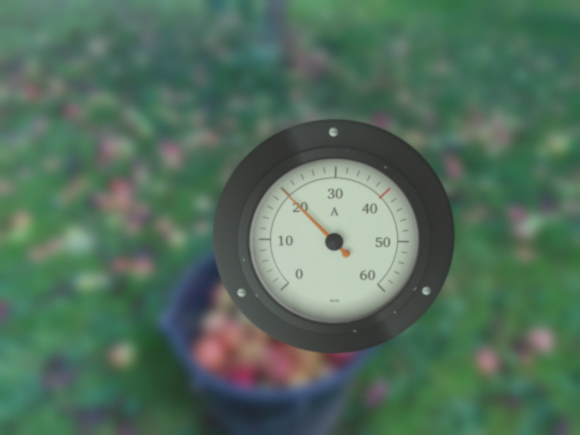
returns 20 (A)
